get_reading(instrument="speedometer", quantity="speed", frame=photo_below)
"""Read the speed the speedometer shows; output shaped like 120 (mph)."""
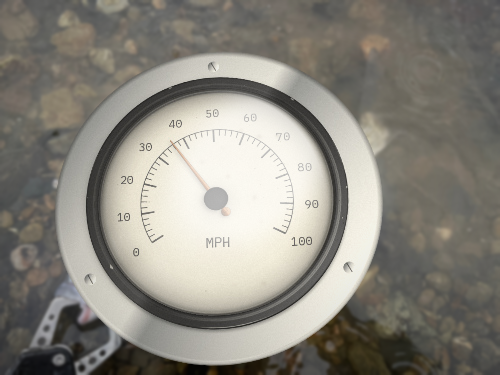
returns 36 (mph)
